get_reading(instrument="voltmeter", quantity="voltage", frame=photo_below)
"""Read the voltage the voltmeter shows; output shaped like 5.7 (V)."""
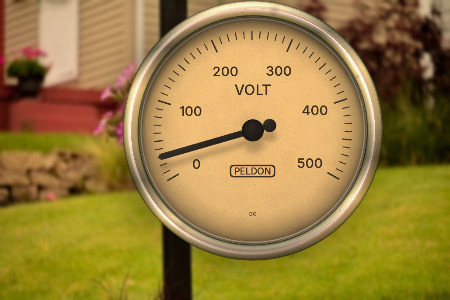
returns 30 (V)
